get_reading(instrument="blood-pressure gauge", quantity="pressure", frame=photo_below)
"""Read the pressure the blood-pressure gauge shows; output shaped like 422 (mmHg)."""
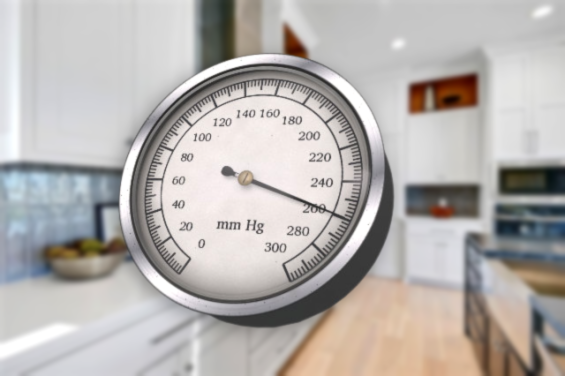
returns 260 (mmHg)
